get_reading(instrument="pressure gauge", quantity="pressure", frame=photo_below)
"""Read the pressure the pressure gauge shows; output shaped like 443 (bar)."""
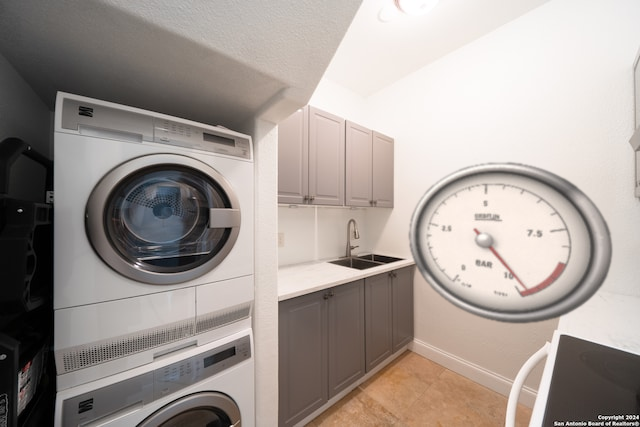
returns 9.75 (bar)
